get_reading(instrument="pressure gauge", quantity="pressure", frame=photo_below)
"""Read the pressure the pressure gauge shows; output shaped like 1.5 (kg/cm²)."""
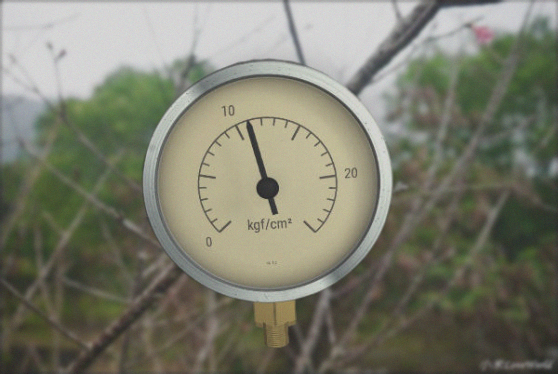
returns 11 (kg/cm²)
